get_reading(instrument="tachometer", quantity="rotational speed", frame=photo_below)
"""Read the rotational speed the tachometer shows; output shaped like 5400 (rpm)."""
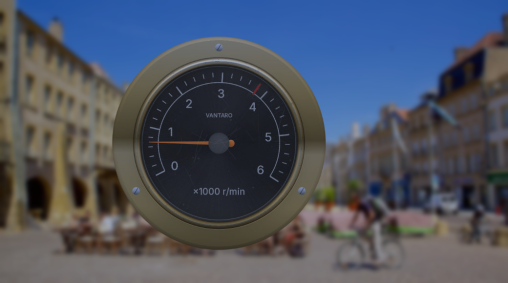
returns 700 (rpm)
